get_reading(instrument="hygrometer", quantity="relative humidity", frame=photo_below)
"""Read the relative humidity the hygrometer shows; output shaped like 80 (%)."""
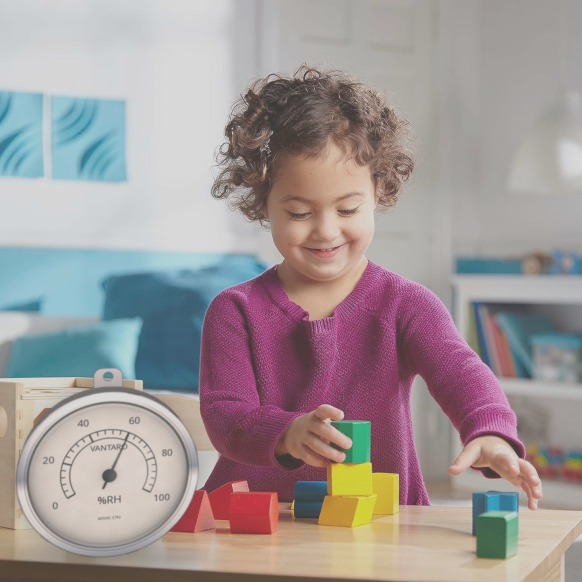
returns 60 (%)
